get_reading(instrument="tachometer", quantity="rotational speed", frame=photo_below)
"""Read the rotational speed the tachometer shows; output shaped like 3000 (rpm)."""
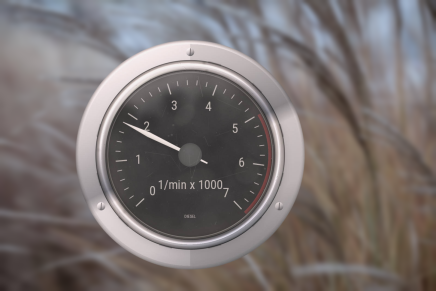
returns 1800 (rpm)
